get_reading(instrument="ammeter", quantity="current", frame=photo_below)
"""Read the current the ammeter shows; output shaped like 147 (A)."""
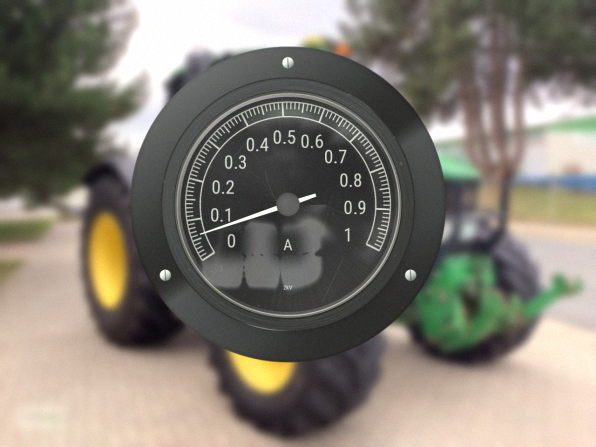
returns 0.06 (A)
